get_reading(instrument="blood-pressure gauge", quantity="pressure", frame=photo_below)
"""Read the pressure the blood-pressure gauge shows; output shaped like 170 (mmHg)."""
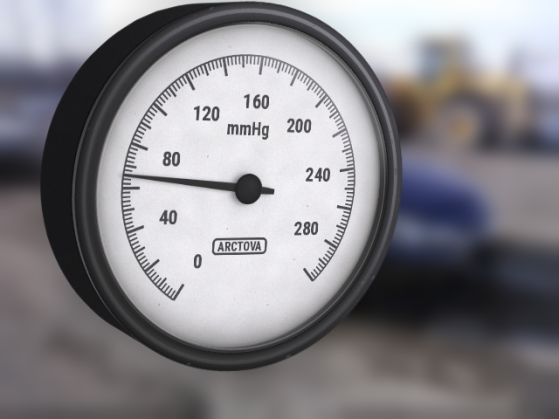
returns 66 (mmHg)
